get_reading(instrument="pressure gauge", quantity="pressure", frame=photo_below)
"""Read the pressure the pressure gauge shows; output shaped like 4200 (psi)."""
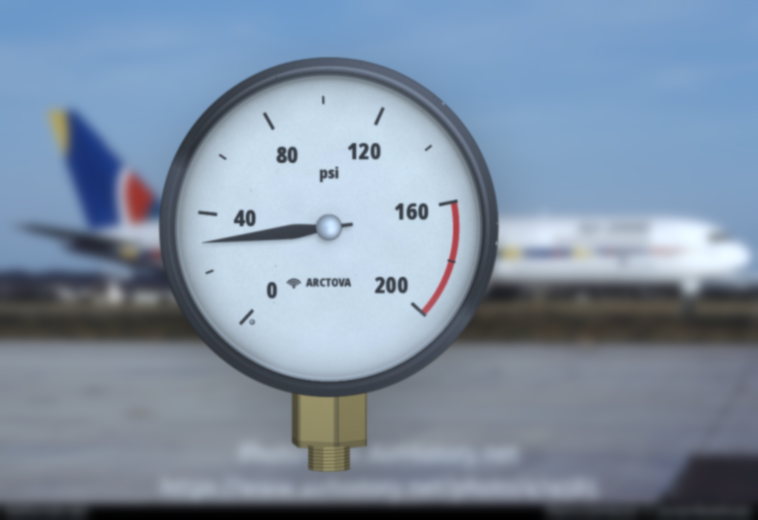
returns 30 (psi)
